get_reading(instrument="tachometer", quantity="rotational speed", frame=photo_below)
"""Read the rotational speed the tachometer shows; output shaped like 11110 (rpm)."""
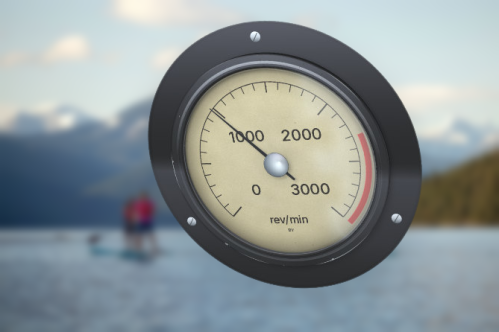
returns 1000 (rpm)
